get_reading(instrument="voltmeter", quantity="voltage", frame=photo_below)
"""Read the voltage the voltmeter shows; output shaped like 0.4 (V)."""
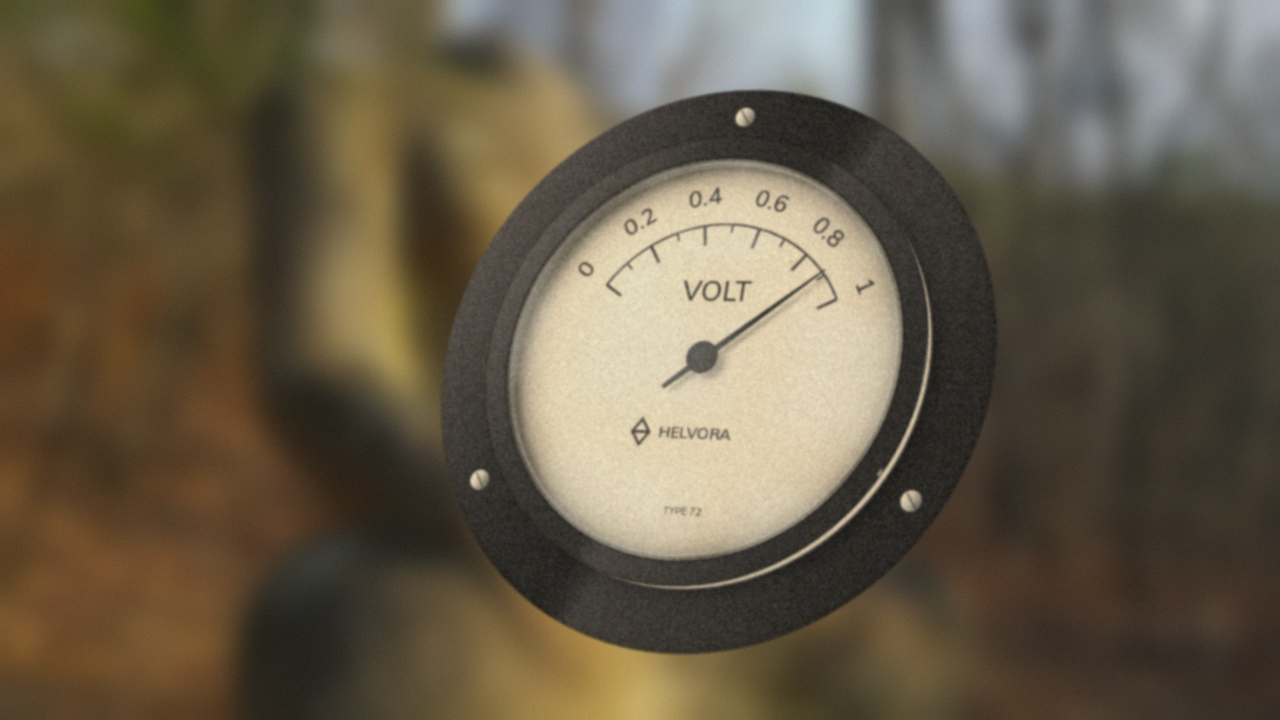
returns 0.9 (V)
